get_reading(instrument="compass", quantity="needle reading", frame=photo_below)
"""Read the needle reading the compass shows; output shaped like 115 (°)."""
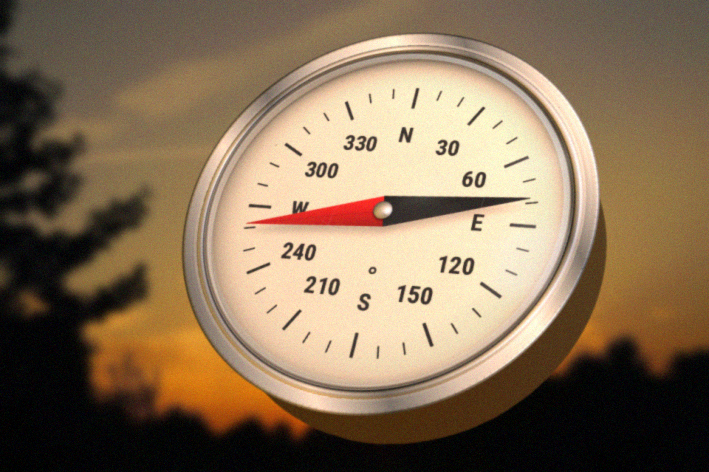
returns 260 (°)
